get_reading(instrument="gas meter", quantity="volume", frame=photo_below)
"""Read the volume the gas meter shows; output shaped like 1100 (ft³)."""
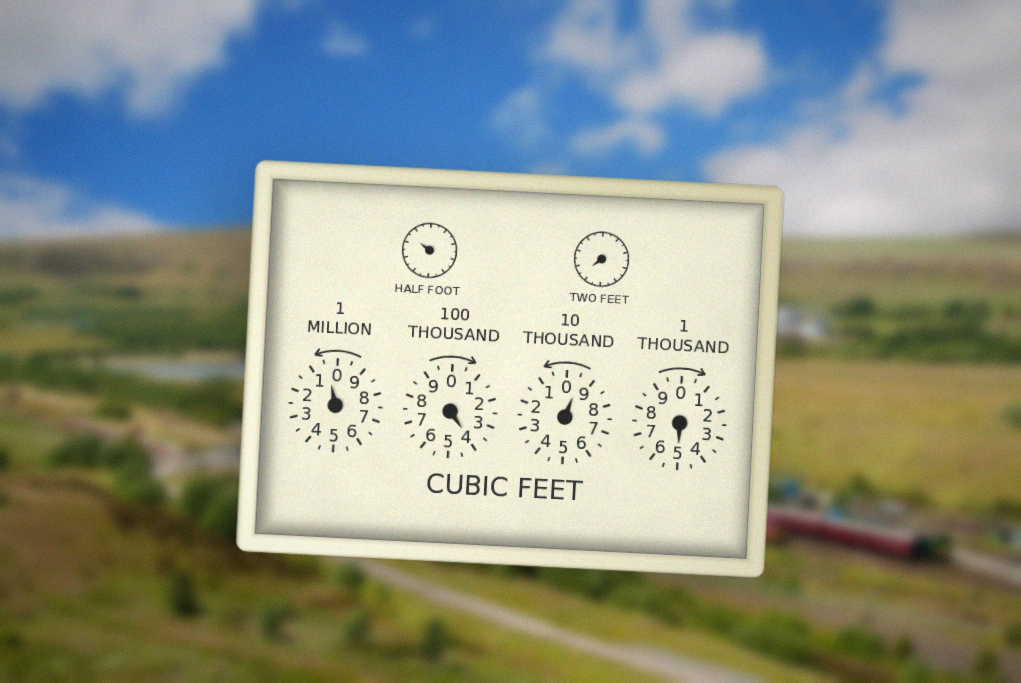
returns 39500 (ft³)
